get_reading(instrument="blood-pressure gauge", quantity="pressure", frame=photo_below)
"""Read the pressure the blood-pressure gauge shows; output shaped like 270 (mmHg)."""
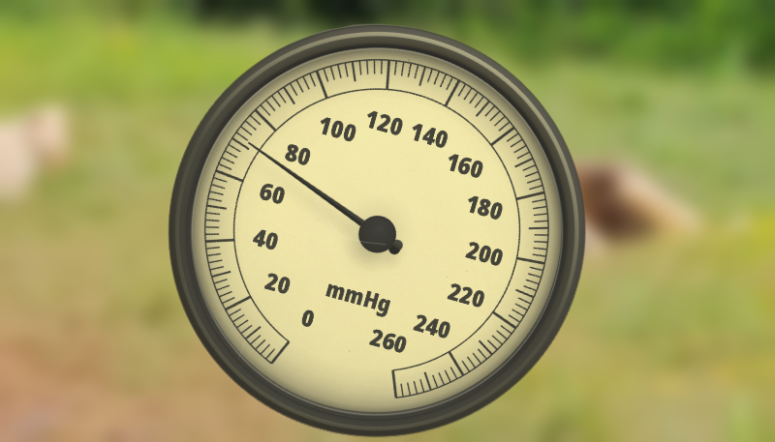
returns 72 (mmHg)
